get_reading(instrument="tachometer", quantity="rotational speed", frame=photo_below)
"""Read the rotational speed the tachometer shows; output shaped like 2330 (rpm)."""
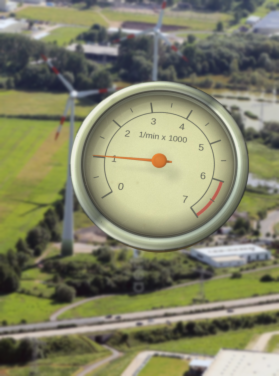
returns 1000 (rpm)
